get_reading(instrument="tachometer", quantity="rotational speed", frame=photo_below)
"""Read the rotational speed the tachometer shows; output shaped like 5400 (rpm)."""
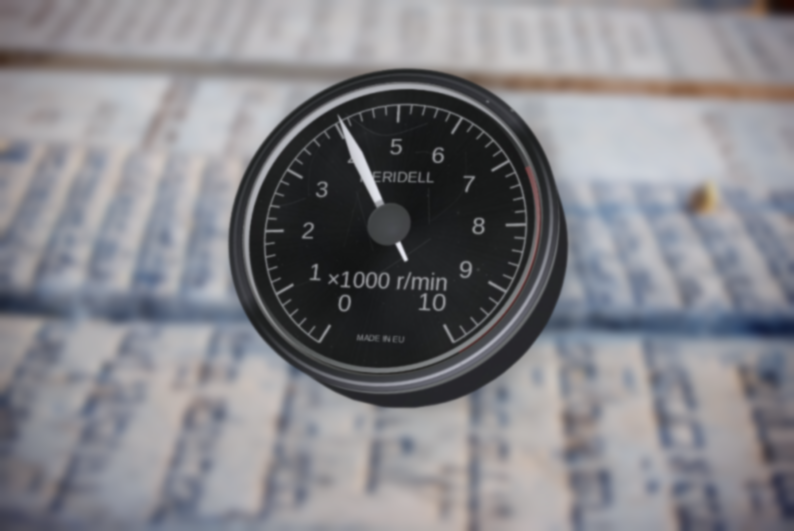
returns 4100 (rpm)
